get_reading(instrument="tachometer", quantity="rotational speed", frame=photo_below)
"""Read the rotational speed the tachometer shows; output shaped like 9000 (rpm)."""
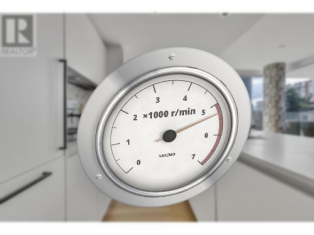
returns 5250 (rpm)
